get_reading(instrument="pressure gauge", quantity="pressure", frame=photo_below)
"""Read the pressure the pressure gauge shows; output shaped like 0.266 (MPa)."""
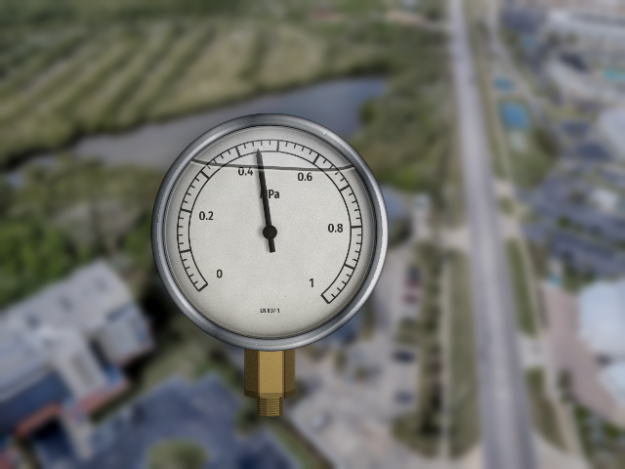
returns 0.45 (MPa)
